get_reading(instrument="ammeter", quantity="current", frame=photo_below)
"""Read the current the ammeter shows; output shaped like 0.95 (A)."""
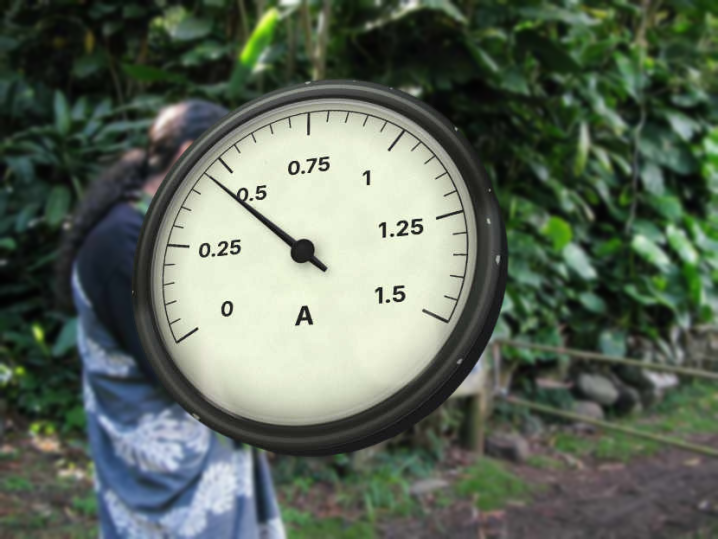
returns 0.45 (A)
